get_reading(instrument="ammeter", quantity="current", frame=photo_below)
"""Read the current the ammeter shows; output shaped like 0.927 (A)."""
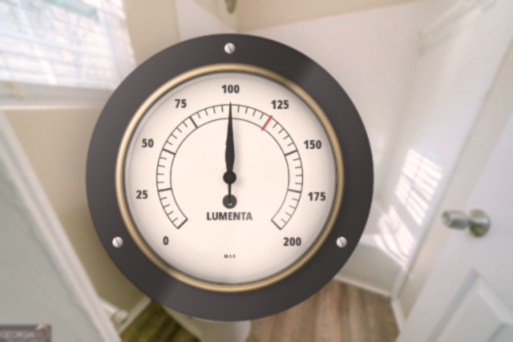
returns 100 (A)
